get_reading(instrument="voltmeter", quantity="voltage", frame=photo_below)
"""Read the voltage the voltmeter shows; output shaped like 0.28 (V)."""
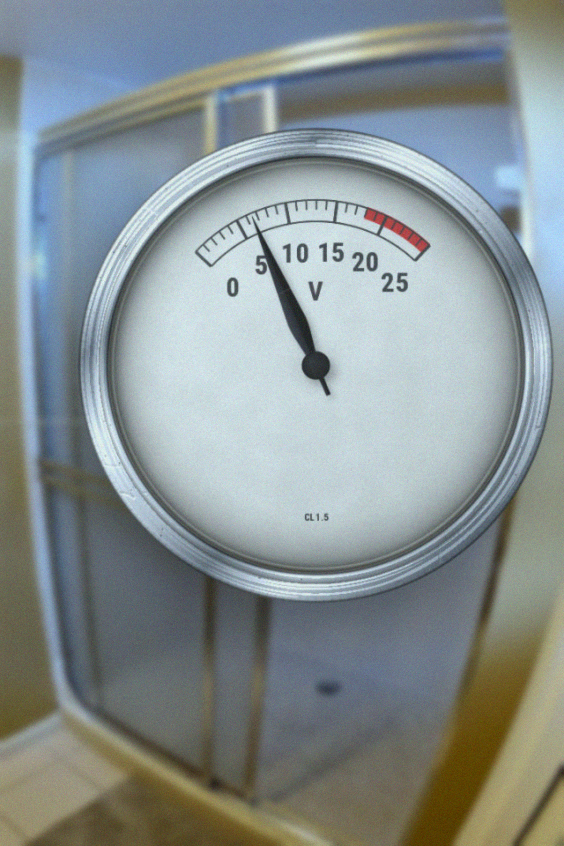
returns 6.5 (V)
